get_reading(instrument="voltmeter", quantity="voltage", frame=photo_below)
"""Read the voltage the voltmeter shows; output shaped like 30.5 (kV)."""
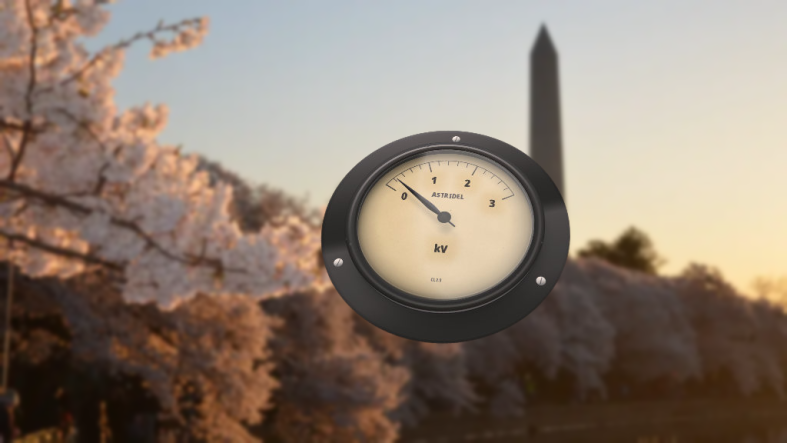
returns 0.2 (kV)
